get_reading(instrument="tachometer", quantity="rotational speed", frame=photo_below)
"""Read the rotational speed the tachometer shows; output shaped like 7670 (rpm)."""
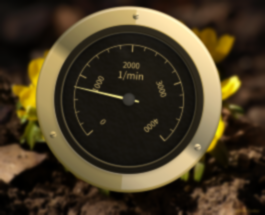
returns 800 (rpm)
